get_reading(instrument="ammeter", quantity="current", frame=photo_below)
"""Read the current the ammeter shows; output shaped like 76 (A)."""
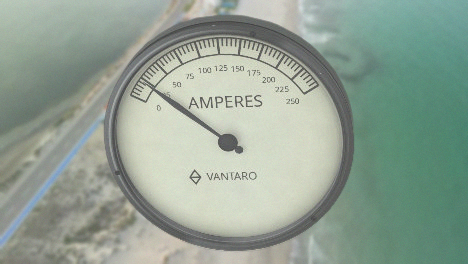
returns 25 (A)
